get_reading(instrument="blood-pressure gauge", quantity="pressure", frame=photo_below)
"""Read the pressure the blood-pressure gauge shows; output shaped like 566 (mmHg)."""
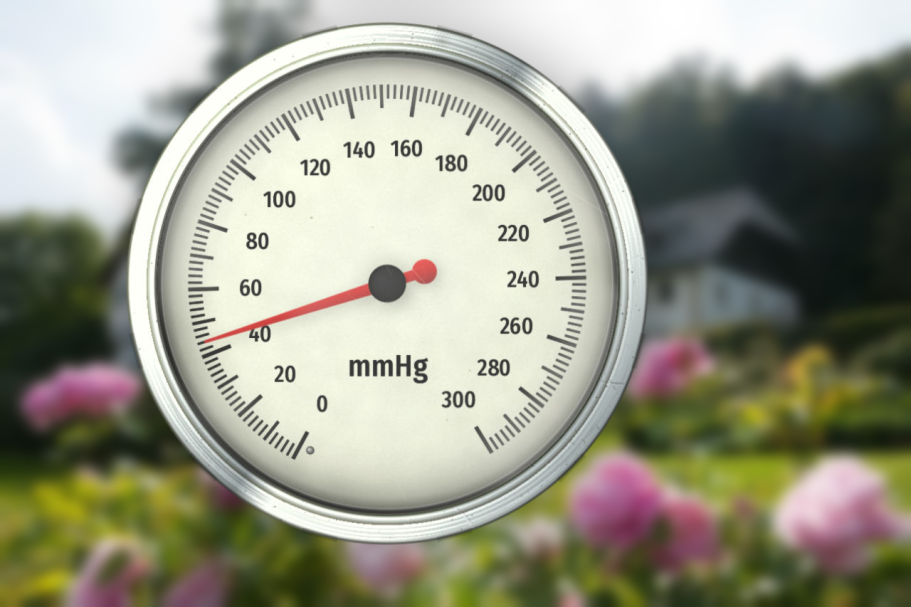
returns 44 (mmHg)
